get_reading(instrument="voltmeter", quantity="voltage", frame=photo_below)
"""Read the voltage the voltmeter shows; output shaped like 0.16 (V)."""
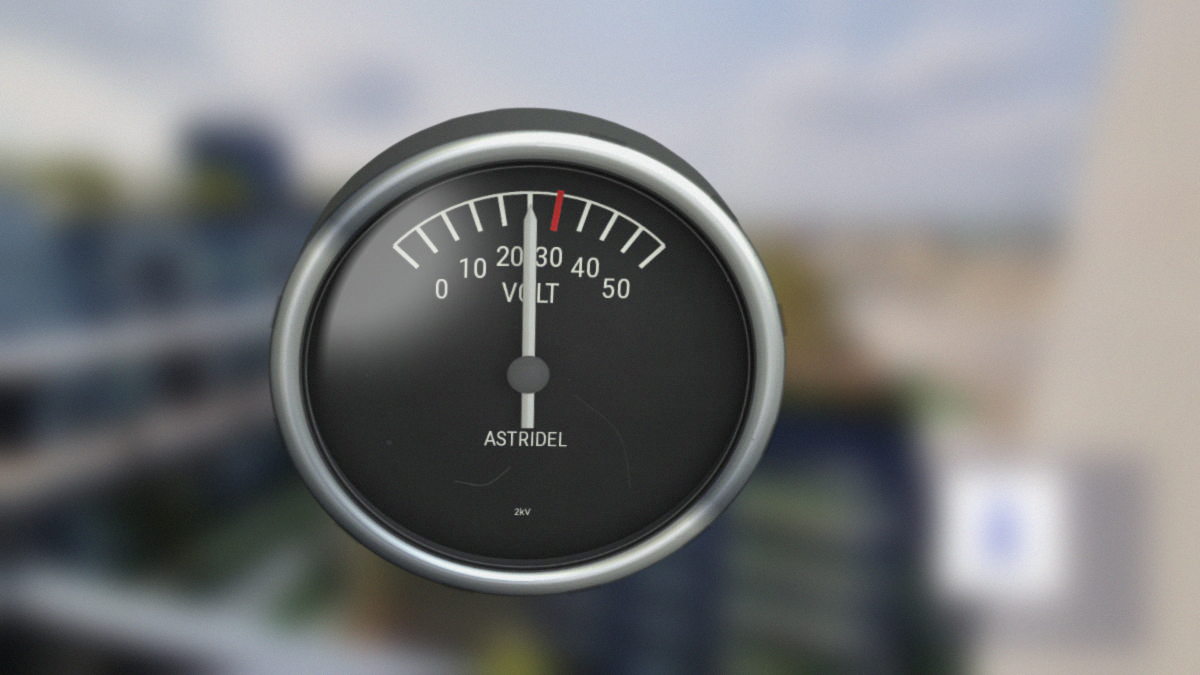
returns 25 (V)
